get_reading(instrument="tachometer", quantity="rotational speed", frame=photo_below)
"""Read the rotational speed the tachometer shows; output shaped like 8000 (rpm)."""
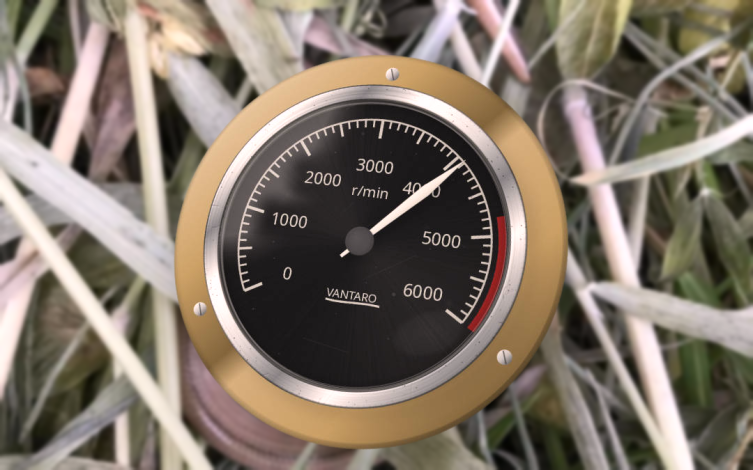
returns 4100 (rpm)
